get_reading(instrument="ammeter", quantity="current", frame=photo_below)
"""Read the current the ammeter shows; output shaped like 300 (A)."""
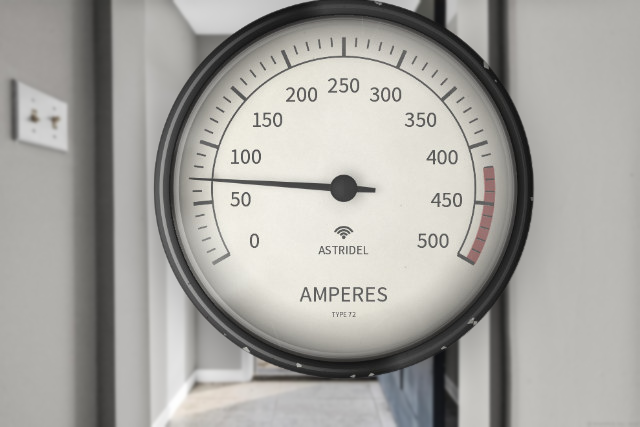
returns 70 (A)
